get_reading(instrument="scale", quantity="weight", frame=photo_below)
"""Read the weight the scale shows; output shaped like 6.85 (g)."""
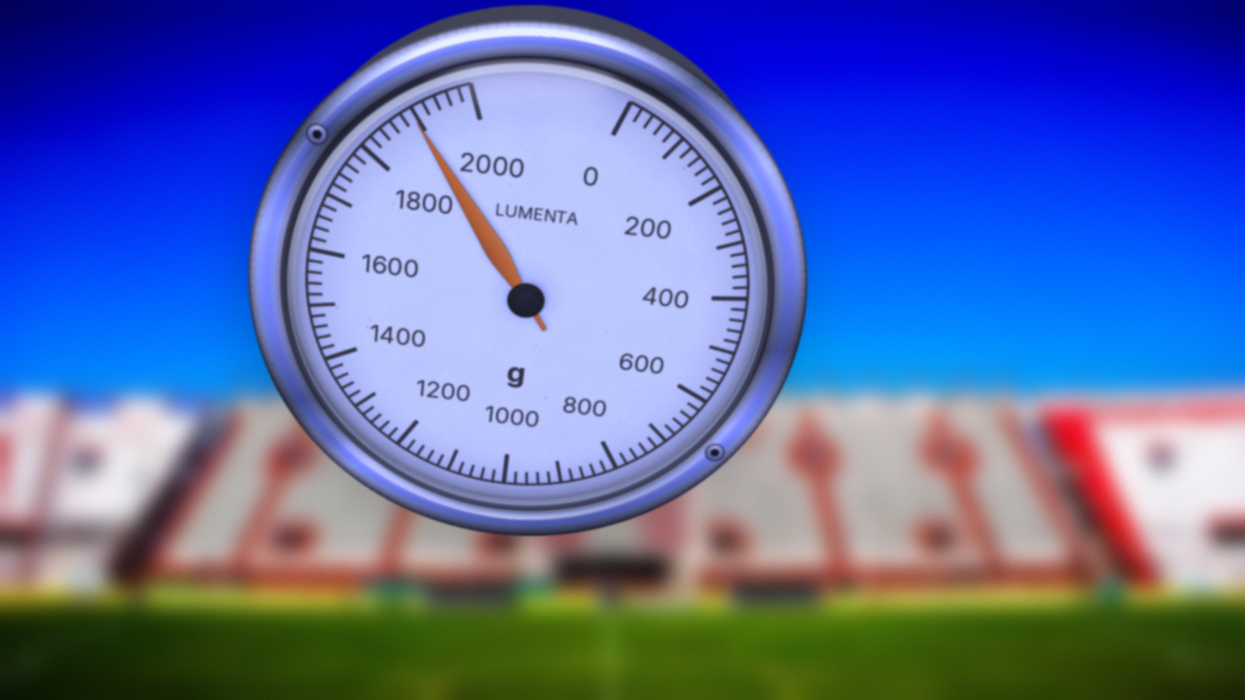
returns 1900 (g)
